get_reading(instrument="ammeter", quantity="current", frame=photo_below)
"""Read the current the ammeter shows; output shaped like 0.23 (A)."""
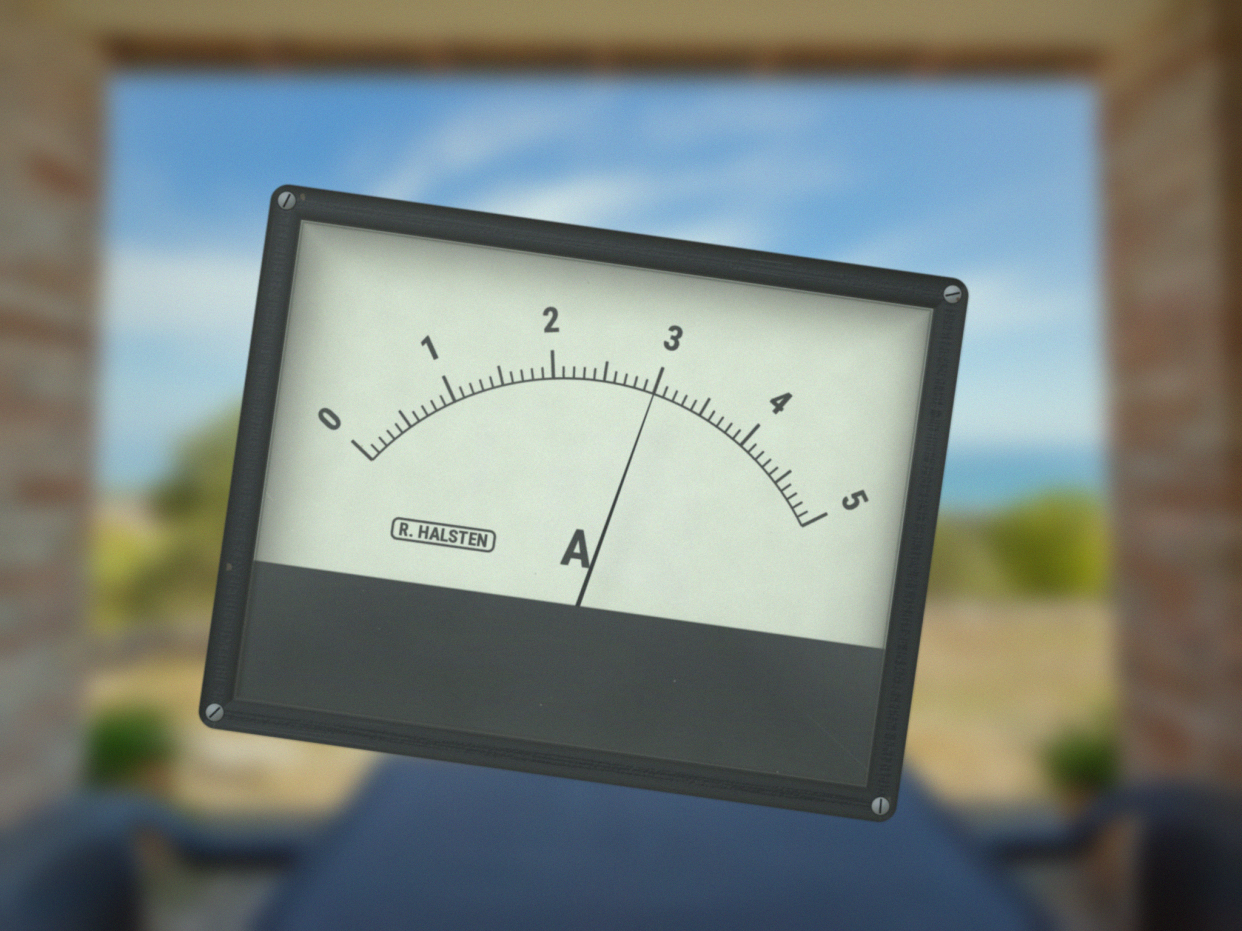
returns 3 (A)
